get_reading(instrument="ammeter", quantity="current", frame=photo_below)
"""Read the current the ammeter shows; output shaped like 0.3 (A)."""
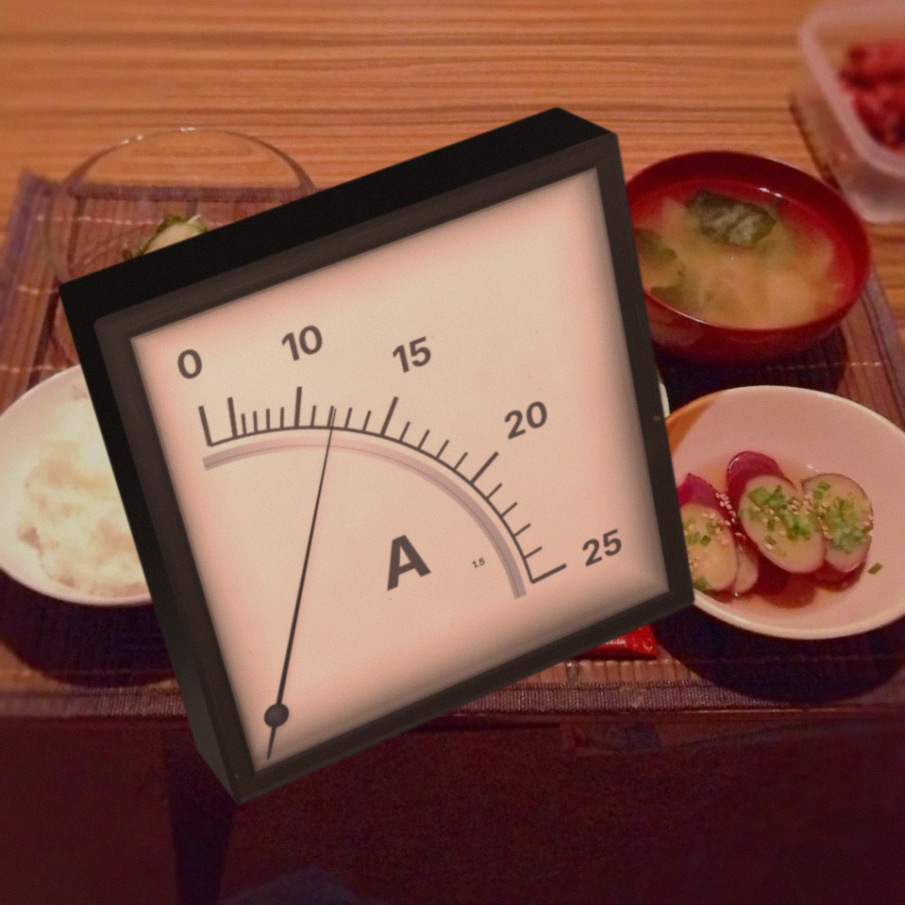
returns 12 (A)
